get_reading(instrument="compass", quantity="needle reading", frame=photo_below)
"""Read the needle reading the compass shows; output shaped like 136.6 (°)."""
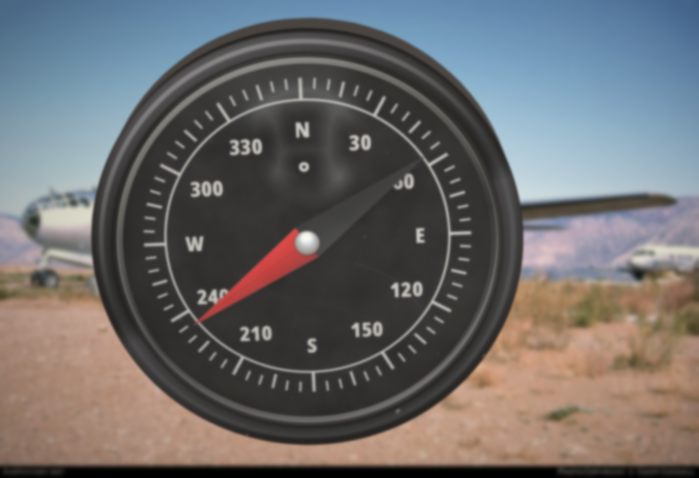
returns 235 (°)
